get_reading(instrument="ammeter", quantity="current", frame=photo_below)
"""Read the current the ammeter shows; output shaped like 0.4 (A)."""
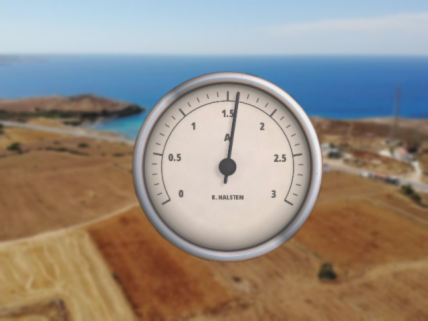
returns 1.6 (A)
